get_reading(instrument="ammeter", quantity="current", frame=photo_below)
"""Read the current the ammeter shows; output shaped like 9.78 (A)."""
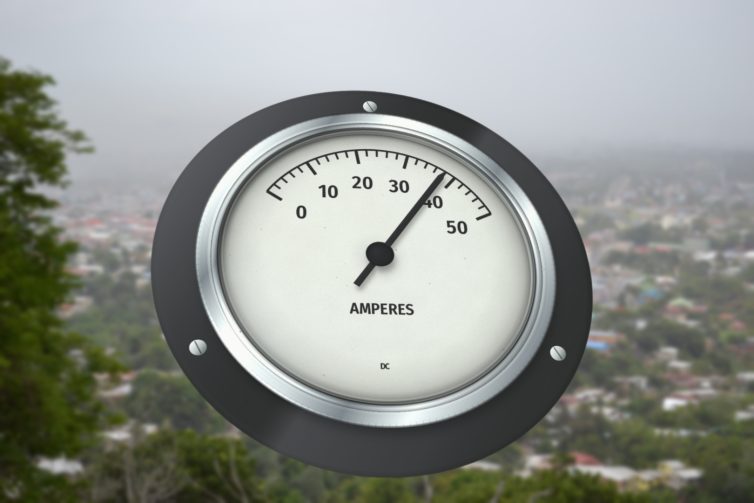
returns 38 (A)
